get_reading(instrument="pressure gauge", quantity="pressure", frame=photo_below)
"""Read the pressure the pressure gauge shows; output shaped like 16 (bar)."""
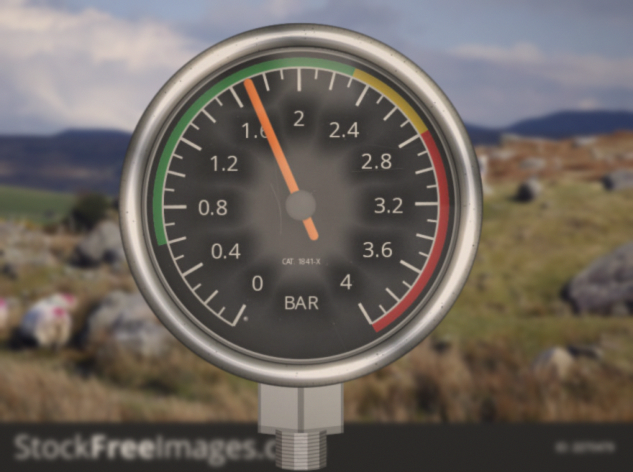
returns 1.7 (bar)
